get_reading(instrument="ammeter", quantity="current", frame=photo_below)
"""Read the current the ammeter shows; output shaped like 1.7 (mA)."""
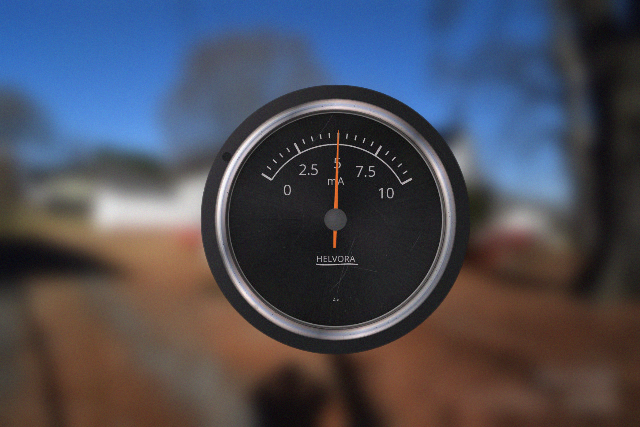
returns 5 (mA)
